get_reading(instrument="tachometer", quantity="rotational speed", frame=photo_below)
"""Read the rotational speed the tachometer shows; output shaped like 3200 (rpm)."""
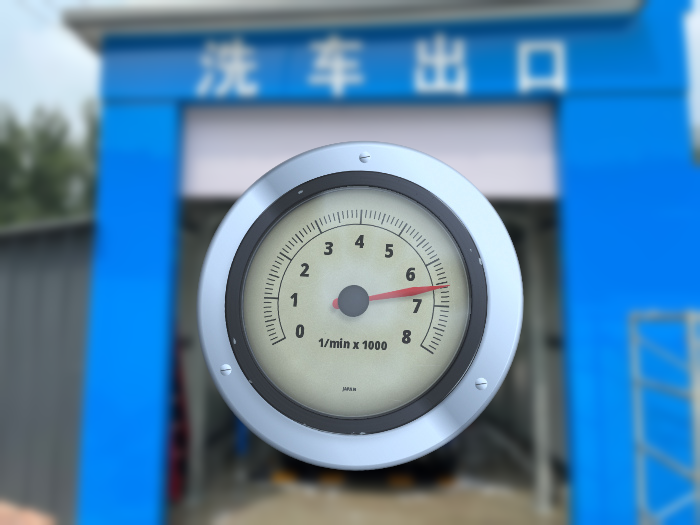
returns 6600 (rpm)
